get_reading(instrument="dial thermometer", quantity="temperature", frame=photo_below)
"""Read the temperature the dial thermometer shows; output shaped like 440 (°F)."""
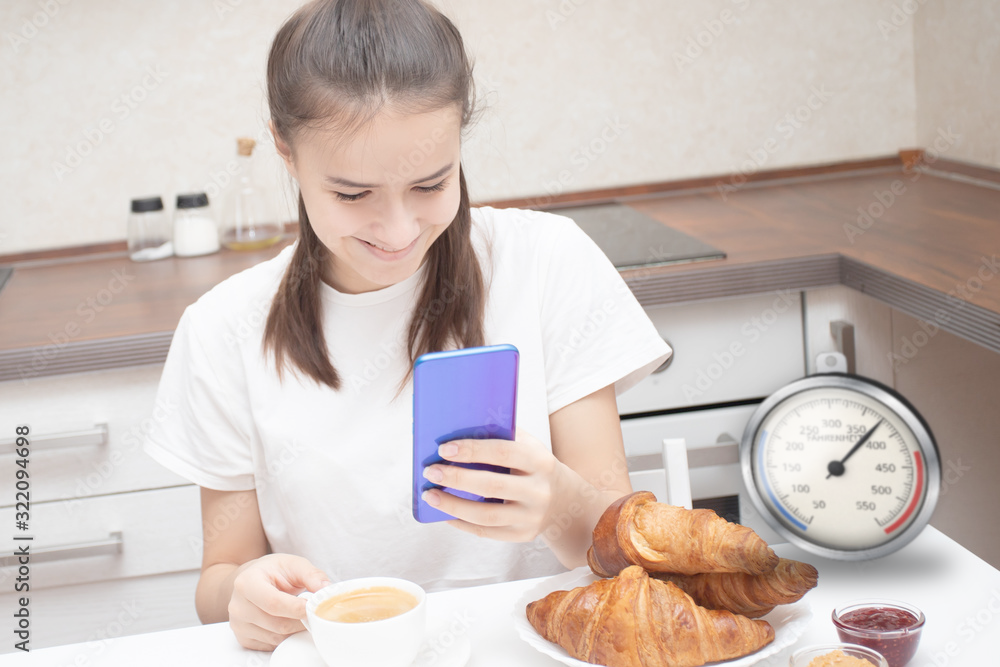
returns 375 (°F)
